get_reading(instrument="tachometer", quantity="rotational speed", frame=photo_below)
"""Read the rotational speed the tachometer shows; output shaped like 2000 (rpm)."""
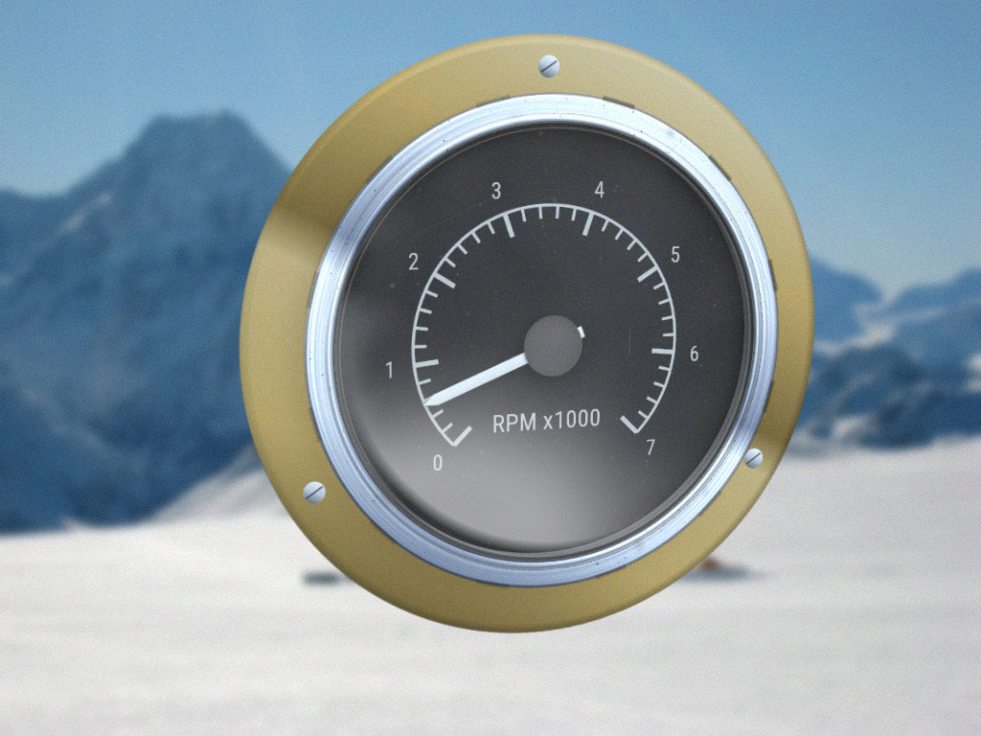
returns 600 (rpm)
